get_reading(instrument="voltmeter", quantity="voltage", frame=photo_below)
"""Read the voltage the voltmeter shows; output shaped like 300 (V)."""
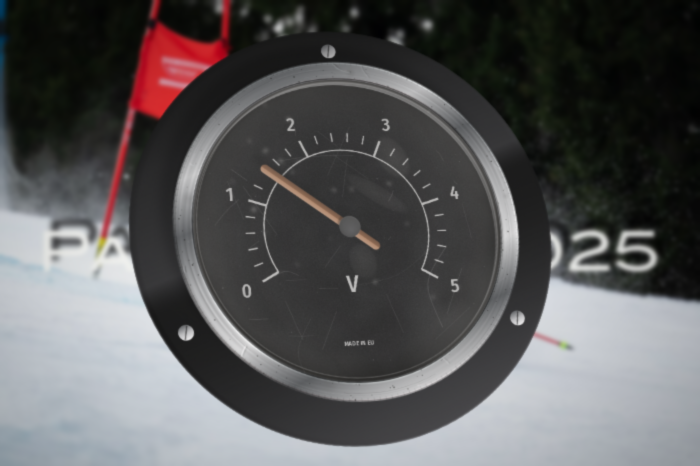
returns 1.4 (V)
